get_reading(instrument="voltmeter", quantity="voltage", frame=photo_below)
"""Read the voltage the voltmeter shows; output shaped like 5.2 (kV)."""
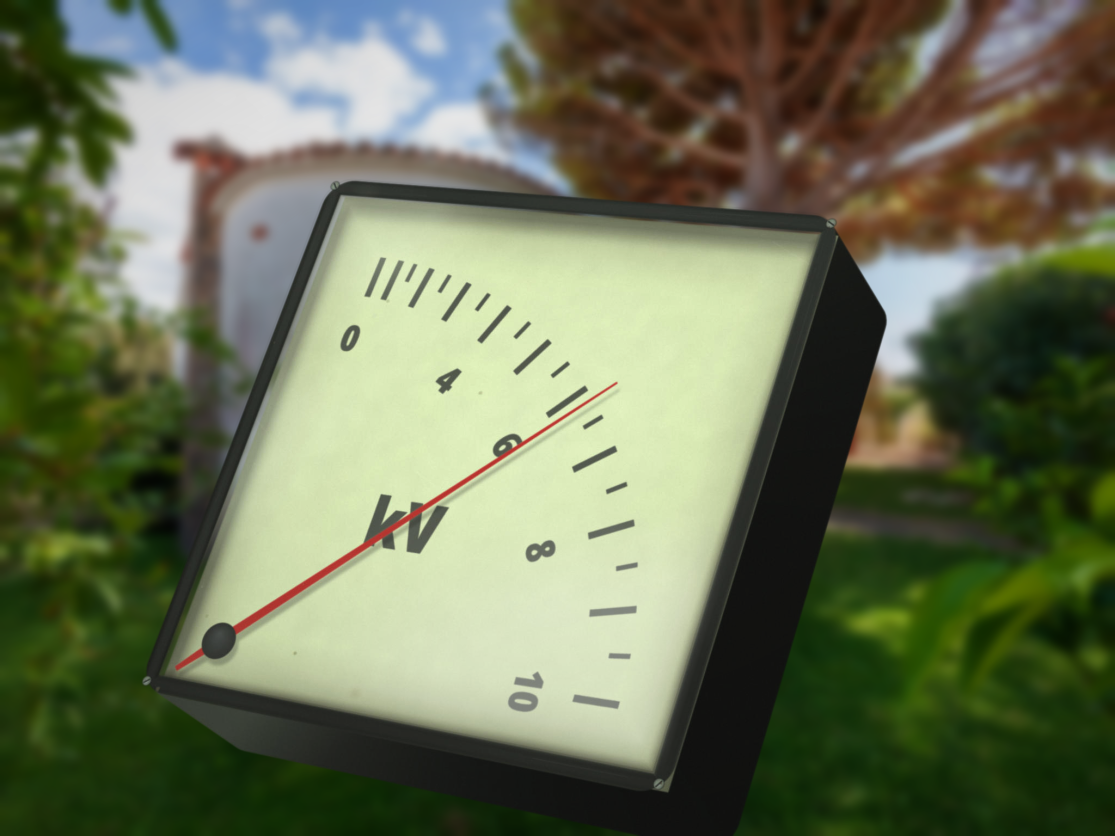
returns 6.25 (kV)
